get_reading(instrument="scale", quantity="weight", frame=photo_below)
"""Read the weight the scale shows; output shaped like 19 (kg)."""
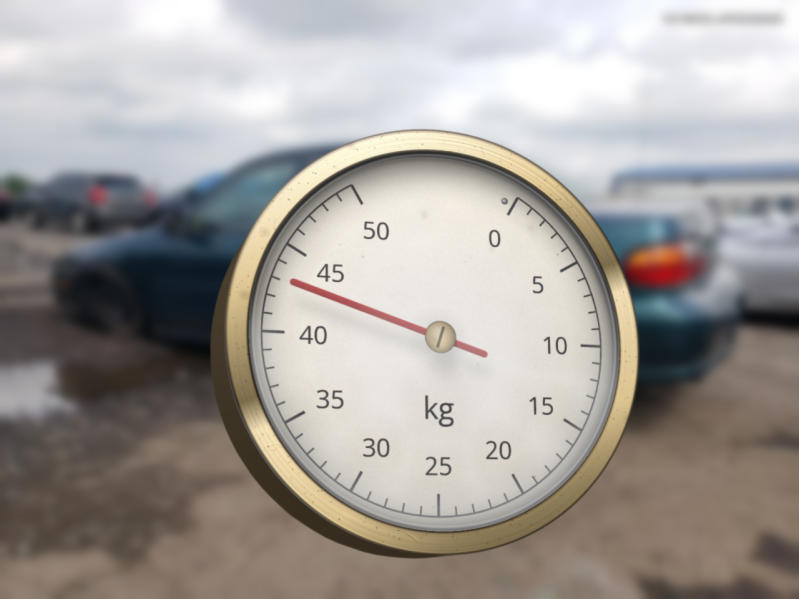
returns 43 (kg)
